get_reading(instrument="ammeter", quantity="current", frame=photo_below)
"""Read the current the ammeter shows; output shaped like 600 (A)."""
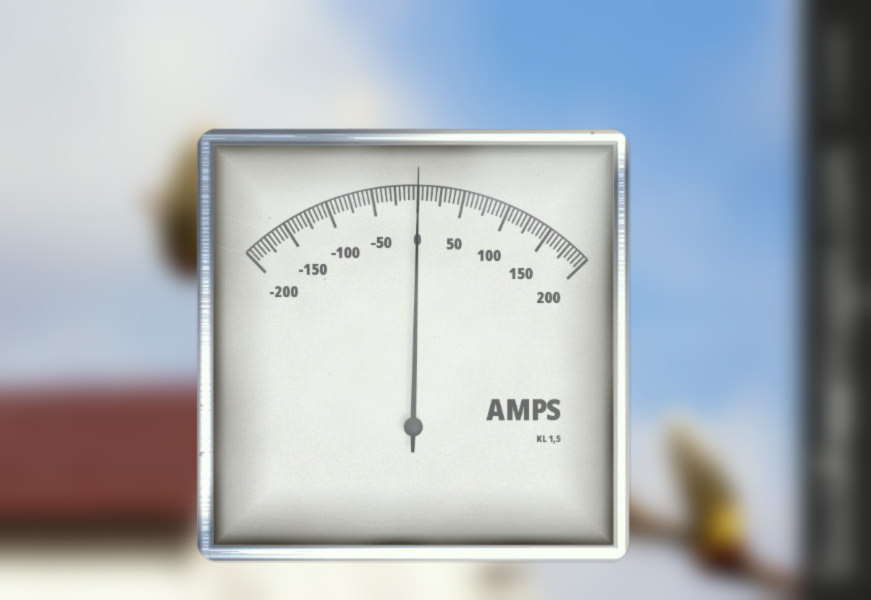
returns 0 (A)
